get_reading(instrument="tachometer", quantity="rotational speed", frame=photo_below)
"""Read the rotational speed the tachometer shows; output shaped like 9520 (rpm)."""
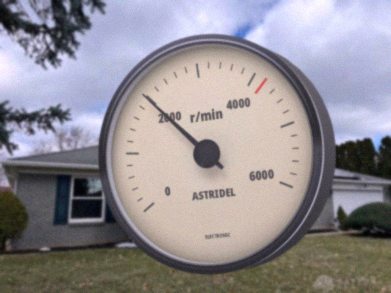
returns 2000 (rpm)
